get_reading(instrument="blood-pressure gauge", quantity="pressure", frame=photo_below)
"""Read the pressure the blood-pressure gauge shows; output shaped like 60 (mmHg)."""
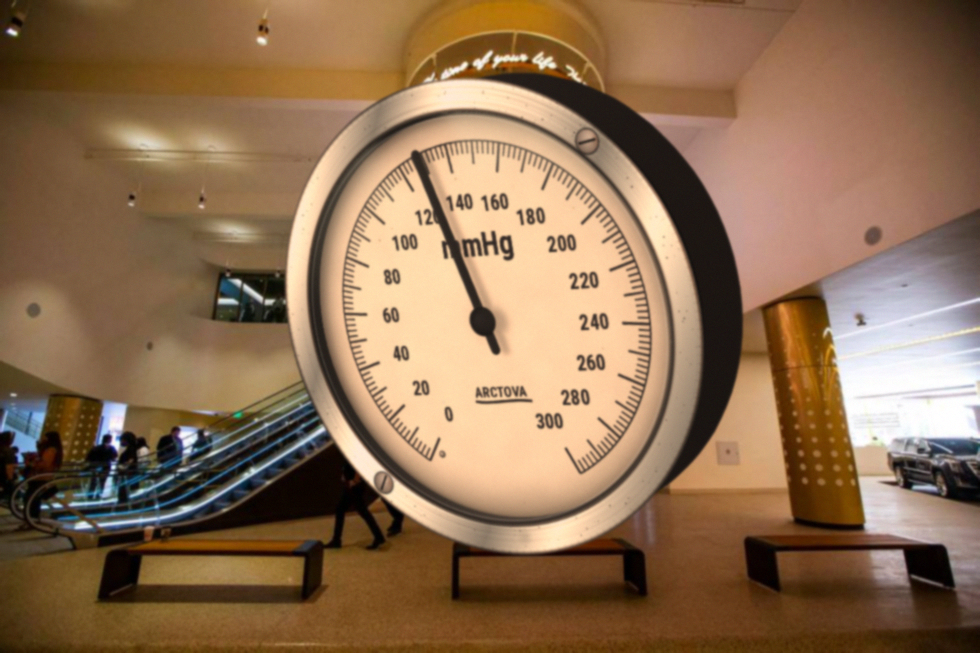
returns 130 (mmHg)
